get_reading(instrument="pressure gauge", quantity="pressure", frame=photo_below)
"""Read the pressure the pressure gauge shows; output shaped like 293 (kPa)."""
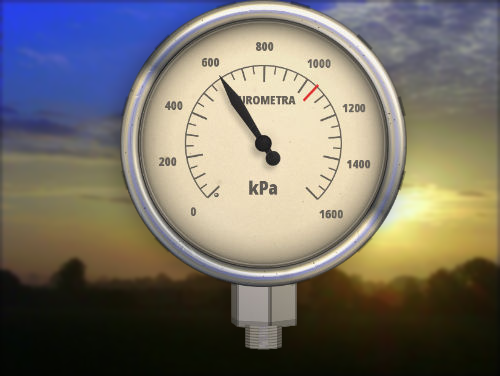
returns 600 (kPa)
